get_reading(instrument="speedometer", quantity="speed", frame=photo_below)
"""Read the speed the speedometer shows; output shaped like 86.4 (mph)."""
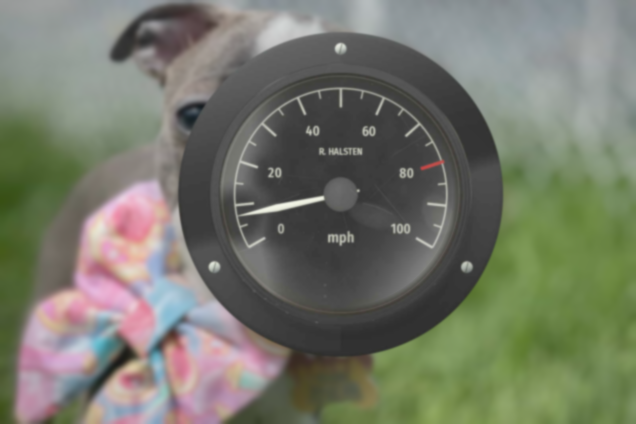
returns 7.5 (mph)
